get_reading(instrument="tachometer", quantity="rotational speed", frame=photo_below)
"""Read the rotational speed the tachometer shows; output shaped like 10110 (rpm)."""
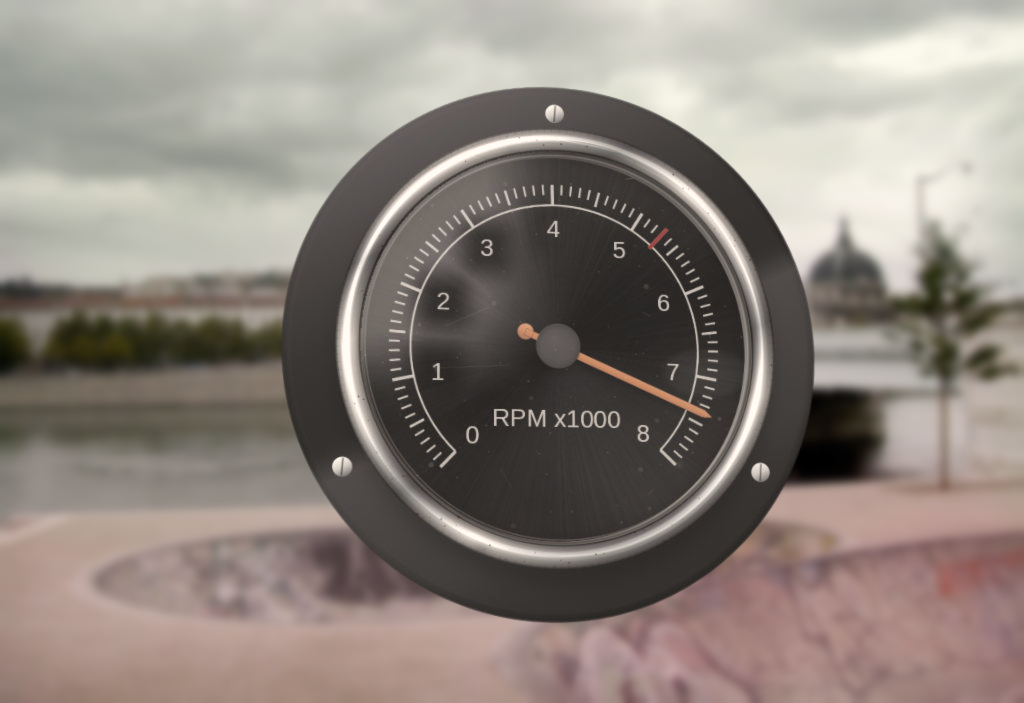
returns 7400 (rpm)
